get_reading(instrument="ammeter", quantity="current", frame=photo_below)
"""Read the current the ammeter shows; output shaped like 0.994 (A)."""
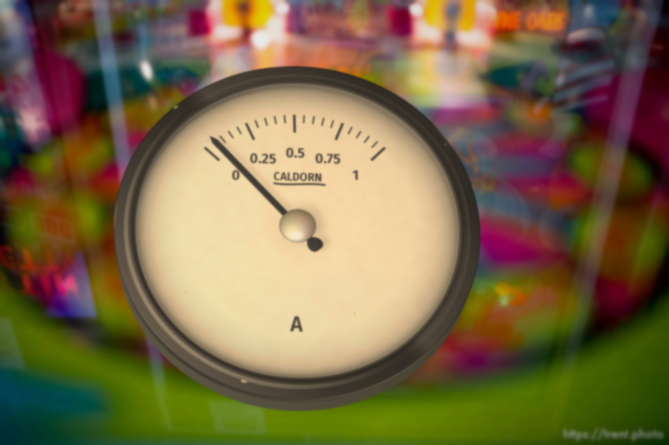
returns 0.05 (A)
